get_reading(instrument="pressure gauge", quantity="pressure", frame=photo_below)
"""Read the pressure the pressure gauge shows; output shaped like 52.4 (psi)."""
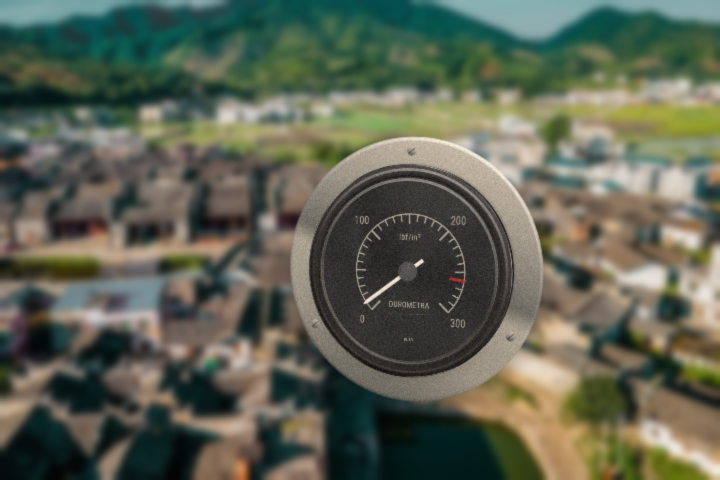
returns 10 (psi)
